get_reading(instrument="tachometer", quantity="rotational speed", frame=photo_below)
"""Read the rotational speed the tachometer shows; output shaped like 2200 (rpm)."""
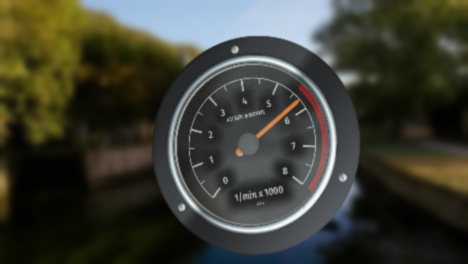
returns 5750 (rpm)
